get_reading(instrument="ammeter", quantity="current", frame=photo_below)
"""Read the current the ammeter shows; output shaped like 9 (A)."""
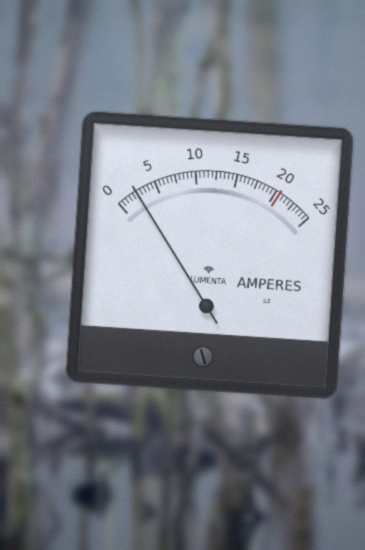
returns 2.5 (A)
